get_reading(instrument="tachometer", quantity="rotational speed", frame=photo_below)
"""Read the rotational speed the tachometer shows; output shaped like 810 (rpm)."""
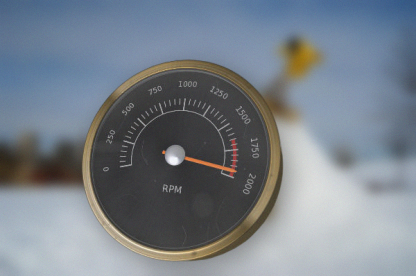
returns 1950 (rpm)
